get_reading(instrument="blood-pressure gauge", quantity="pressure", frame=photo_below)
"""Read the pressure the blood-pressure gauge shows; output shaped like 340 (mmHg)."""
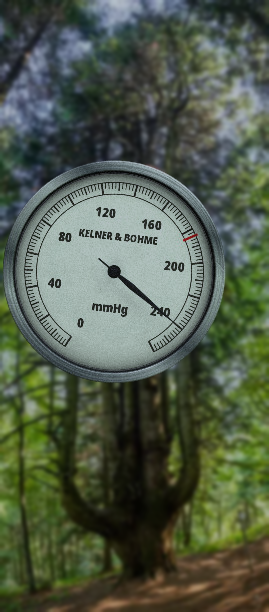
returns 240 (mmHg)
